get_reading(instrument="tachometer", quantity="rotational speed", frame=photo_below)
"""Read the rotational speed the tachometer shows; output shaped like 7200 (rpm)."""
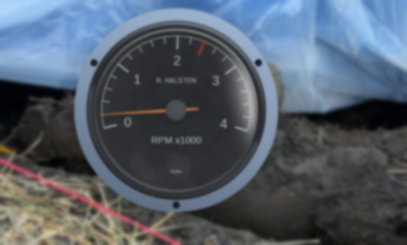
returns 200 (rpm)
